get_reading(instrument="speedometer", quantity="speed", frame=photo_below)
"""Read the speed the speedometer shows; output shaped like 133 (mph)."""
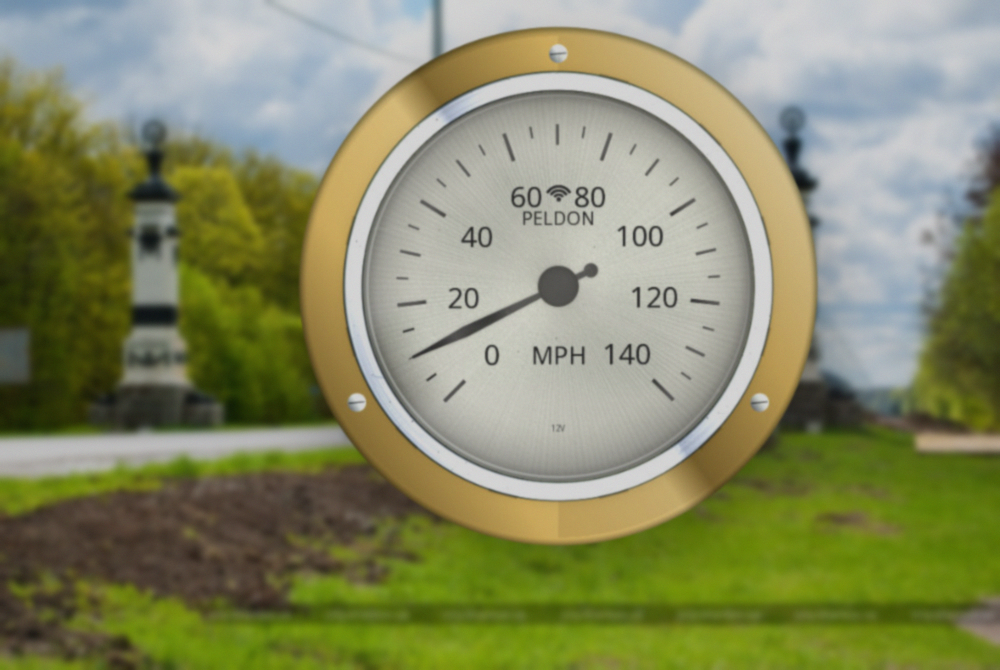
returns 10 (mph)
